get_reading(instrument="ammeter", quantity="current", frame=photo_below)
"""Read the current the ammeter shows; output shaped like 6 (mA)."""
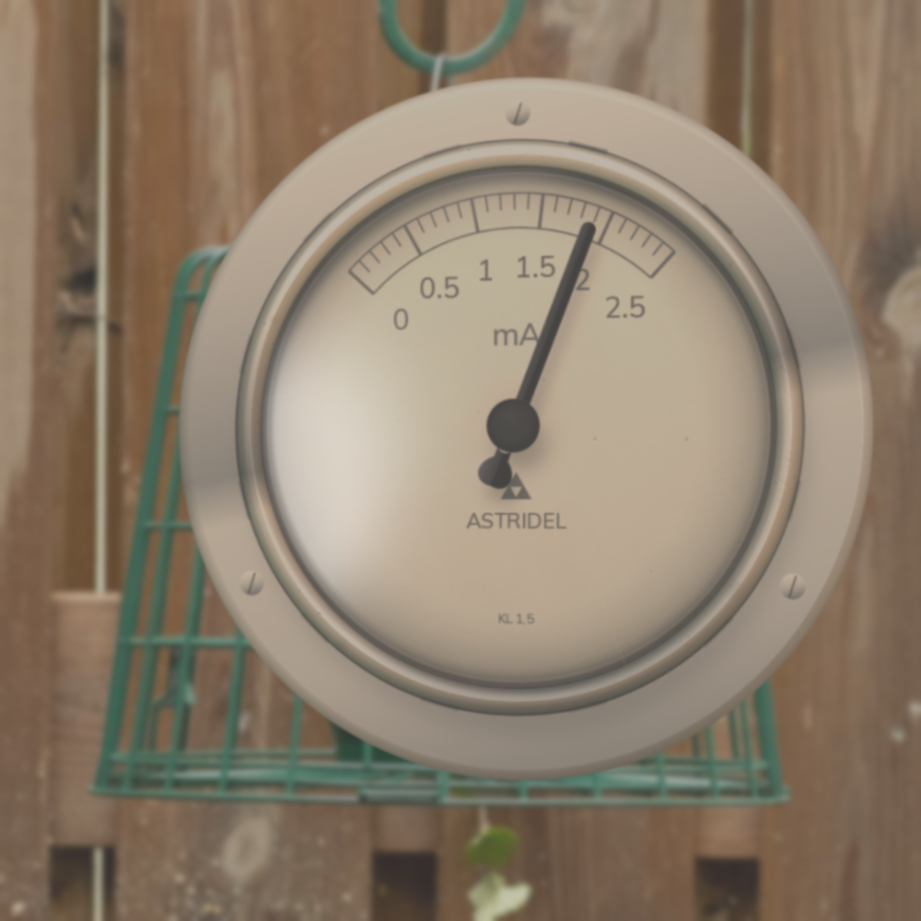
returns 1.9 (mA)
